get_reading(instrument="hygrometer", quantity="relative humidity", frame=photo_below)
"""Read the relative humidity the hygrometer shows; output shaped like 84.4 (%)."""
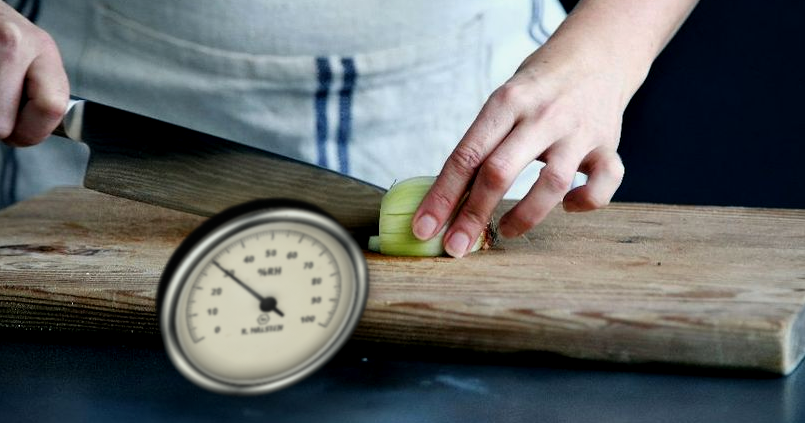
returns 30 (%)
